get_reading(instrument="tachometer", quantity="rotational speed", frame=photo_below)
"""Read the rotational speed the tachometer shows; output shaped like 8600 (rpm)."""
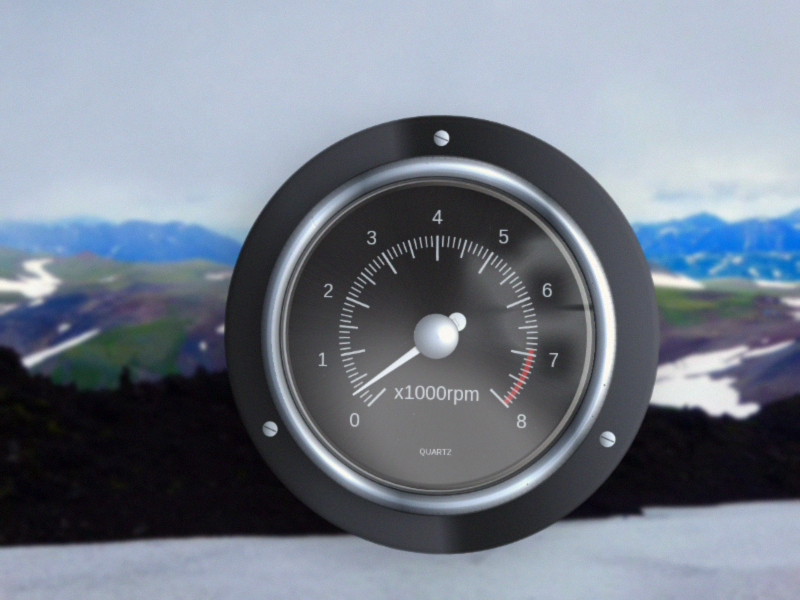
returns 300 (rpm)
